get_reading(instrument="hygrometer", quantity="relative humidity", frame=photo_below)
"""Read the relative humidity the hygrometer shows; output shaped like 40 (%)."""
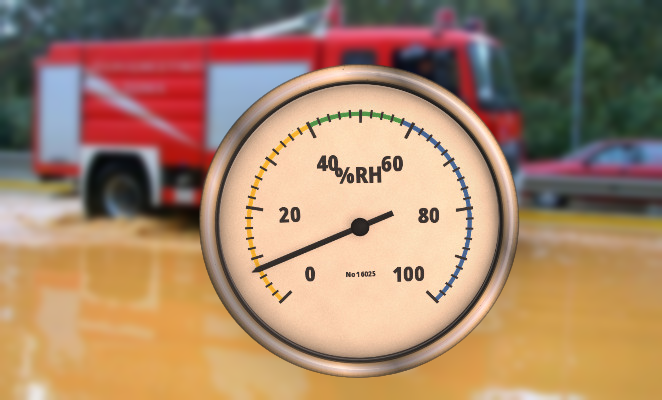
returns 8 (%)
